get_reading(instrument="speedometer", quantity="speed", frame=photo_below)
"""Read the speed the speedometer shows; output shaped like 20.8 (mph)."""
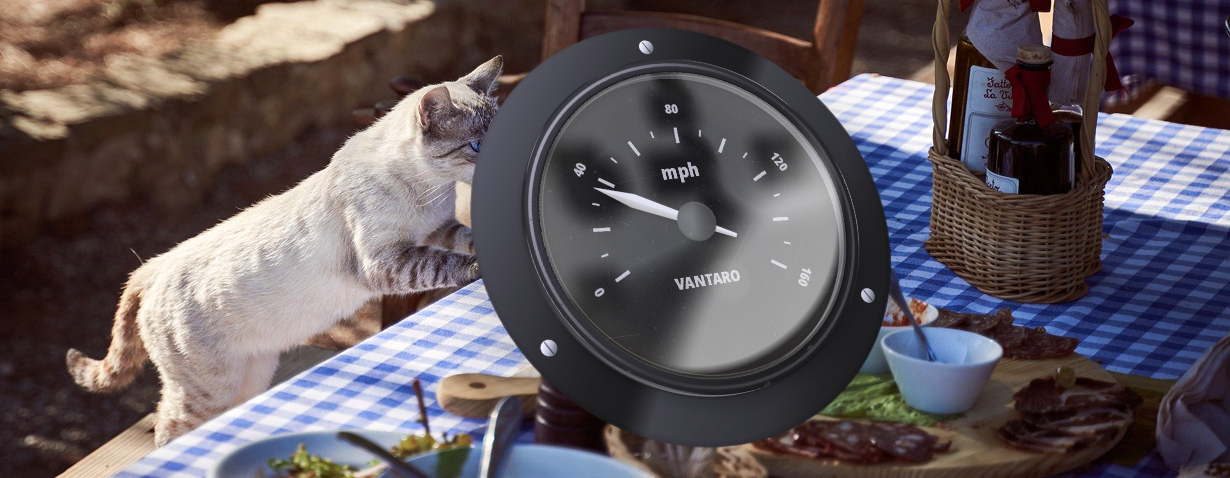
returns 35 (mph)
